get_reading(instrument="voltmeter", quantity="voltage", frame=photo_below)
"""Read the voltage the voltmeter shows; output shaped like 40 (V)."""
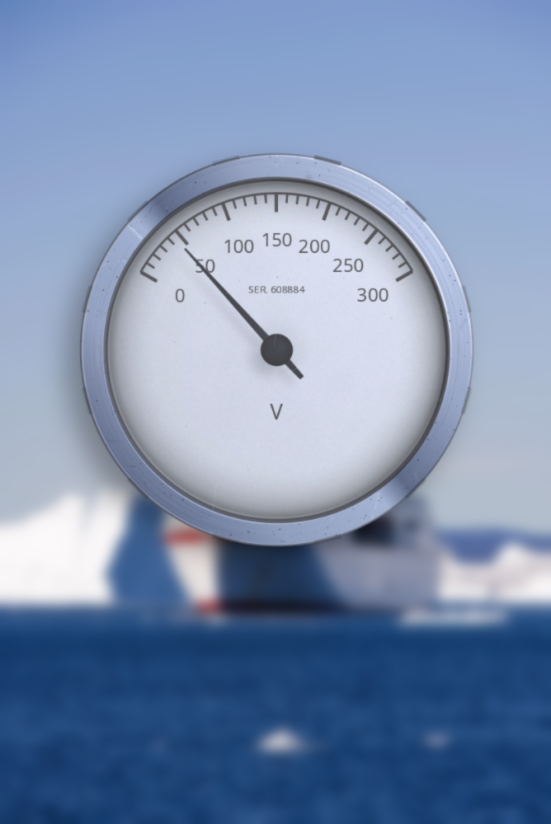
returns 45 (V)
